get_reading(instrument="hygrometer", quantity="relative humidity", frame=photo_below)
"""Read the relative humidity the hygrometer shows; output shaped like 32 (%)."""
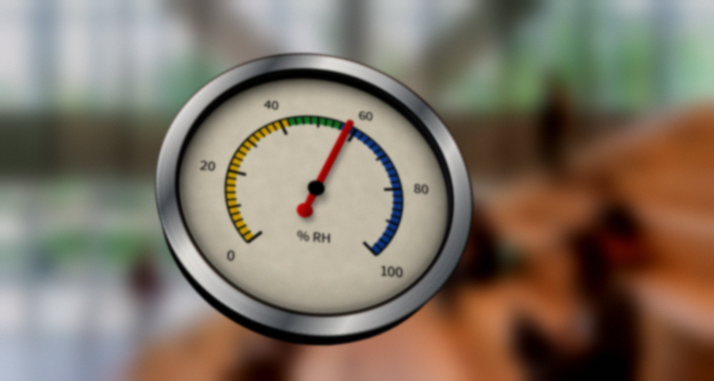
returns 58 (%)
